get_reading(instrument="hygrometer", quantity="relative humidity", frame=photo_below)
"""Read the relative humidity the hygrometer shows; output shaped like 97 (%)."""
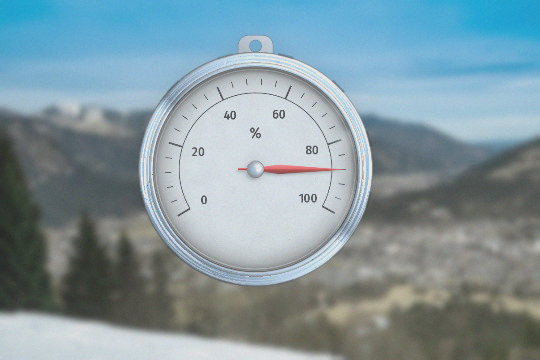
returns 88 (%)
